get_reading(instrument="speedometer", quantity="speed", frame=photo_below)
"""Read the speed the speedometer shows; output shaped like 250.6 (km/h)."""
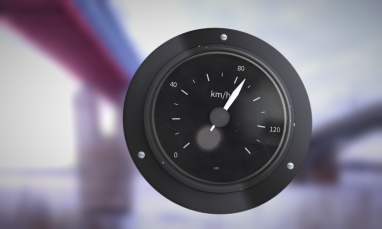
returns 85 (km/h)
